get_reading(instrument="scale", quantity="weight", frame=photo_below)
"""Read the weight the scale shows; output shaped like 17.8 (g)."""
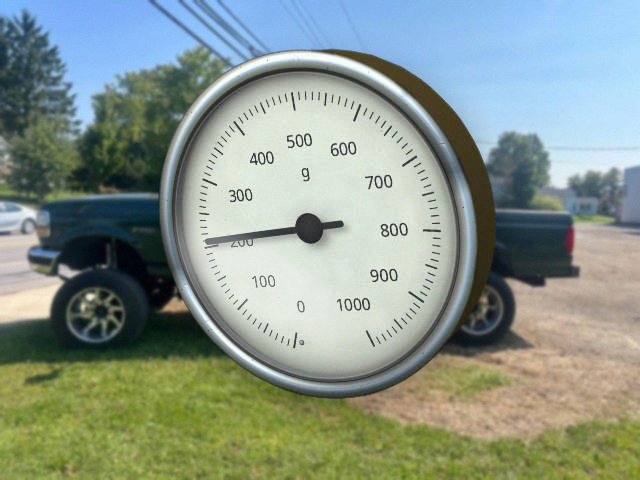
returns 210 (g)
